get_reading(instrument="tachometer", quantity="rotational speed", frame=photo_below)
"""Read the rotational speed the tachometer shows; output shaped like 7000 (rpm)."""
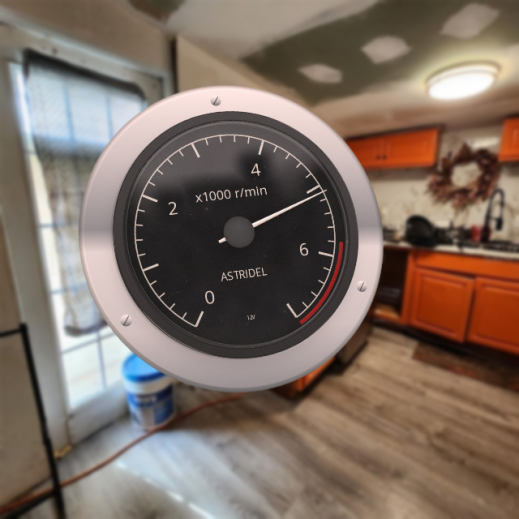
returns 5100 (rpm)
